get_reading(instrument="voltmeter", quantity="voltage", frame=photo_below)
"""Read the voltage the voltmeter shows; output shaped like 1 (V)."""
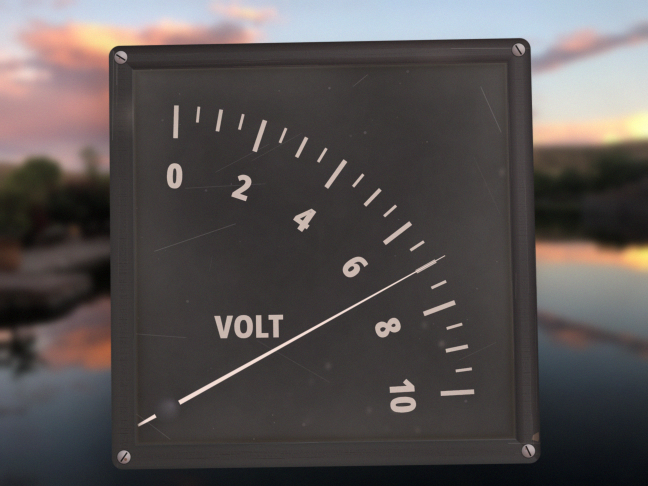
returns 7 (V)
